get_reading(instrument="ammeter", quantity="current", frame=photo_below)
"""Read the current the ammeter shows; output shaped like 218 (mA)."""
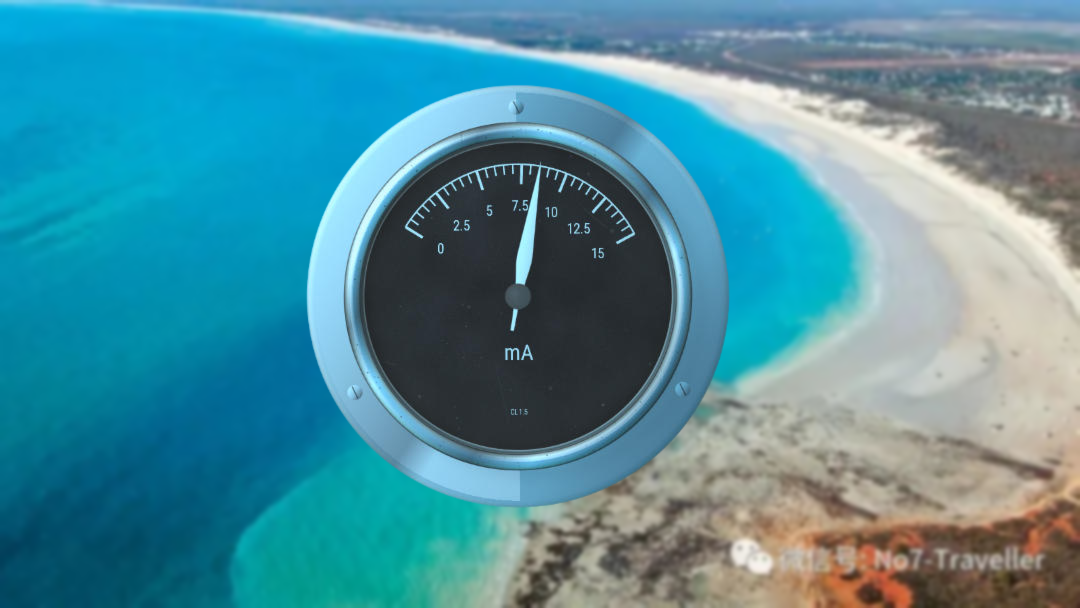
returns 8.5 (mA)
